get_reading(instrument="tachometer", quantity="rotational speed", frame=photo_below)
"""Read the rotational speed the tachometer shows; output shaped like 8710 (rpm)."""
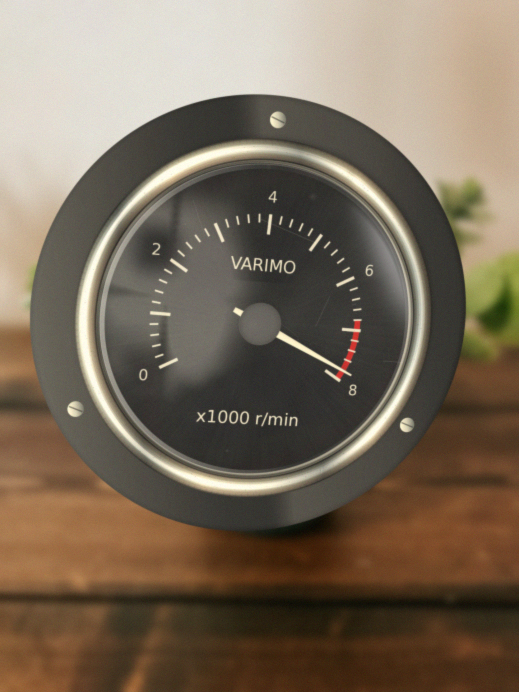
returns 7800 (rpm)
